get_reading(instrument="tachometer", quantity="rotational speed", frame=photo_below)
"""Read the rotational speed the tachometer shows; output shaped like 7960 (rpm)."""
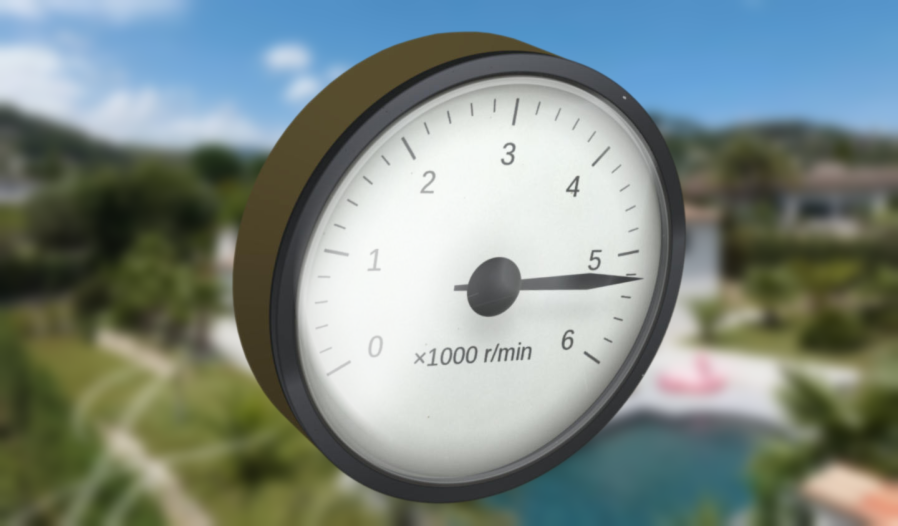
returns 5200 (rpm)
